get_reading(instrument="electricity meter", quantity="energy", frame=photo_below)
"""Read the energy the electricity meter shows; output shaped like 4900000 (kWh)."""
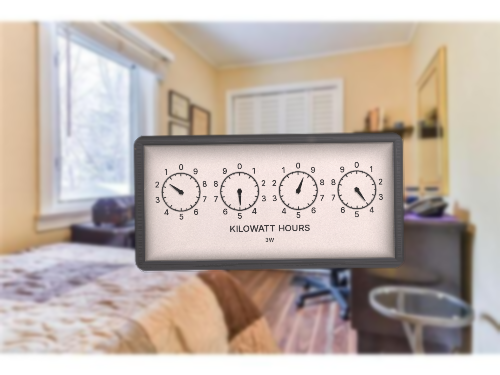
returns 1494 (kWh)
